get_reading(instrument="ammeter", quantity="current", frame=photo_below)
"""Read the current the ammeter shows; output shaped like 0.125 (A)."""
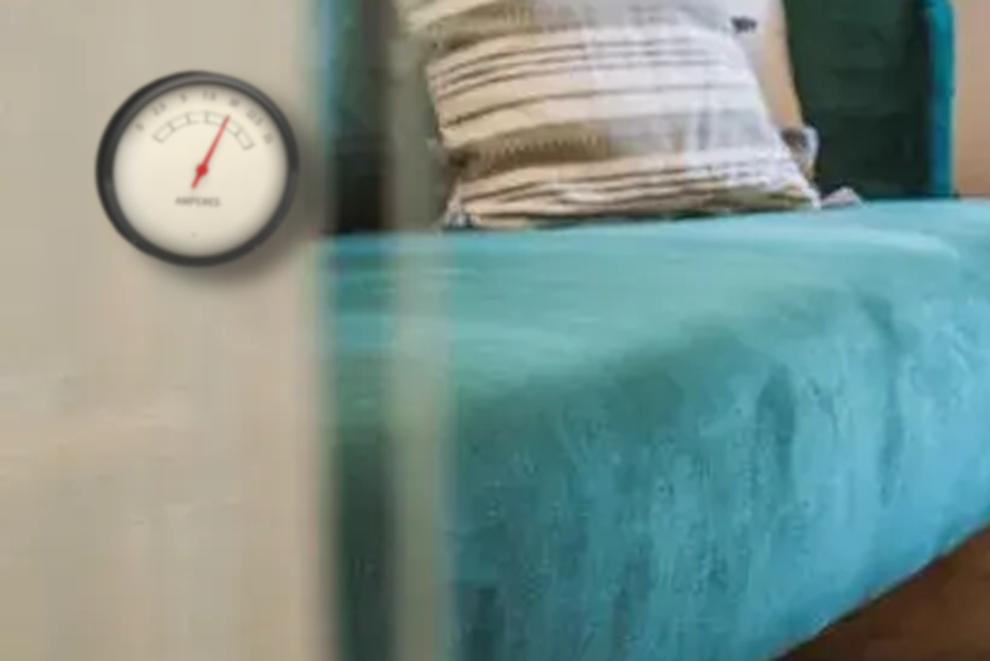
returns 10 (A)
